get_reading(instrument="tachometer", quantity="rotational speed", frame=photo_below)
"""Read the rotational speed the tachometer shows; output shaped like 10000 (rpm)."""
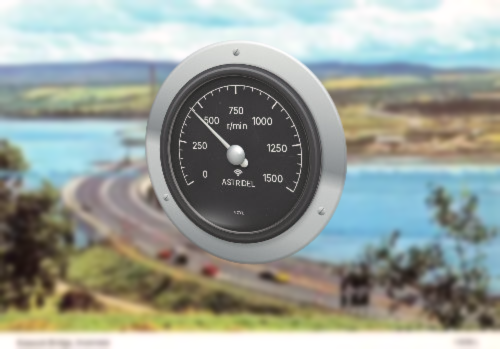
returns 450 (rpm)
